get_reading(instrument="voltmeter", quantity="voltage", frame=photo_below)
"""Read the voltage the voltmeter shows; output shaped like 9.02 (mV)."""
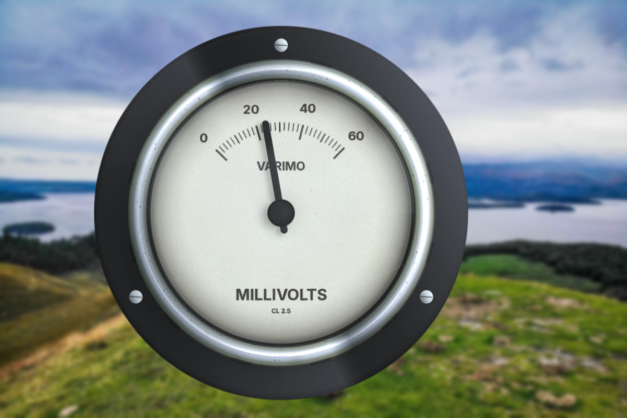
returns 24 (mV)
